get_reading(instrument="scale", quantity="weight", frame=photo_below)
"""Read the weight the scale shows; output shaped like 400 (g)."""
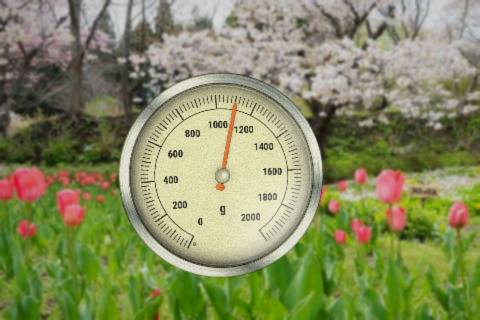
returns 1100 (g)
